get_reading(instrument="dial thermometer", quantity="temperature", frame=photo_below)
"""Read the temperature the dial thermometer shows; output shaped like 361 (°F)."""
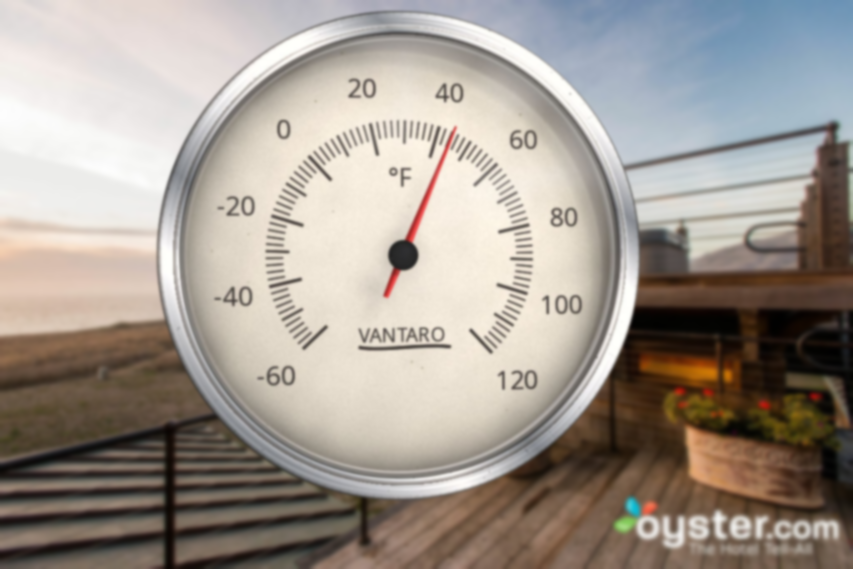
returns 44 (°F)
